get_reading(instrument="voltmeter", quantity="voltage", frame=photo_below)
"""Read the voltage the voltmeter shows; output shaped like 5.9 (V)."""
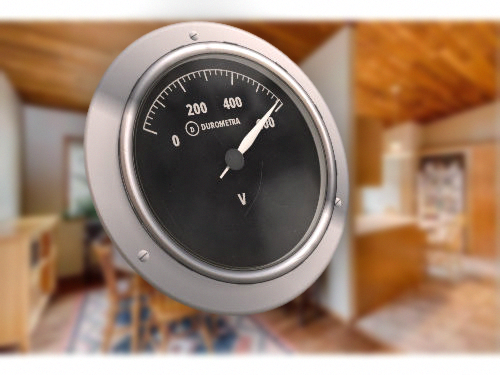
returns 580 (V)
